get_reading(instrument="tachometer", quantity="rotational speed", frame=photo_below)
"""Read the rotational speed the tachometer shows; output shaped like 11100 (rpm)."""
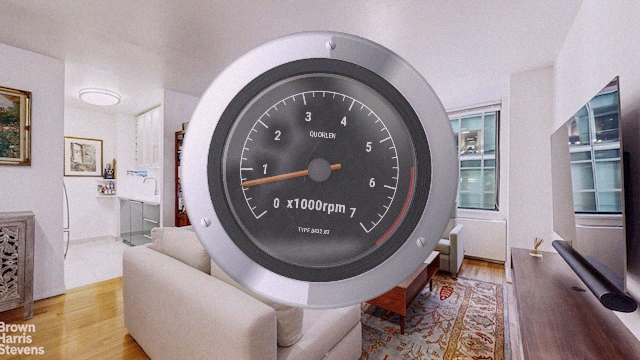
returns 700 (rpm)
